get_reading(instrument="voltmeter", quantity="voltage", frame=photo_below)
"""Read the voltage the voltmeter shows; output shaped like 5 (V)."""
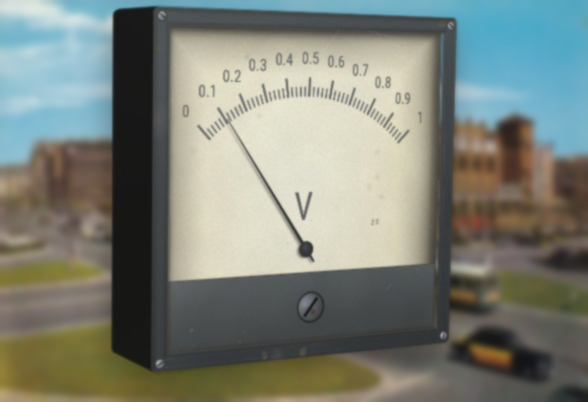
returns 0.1 (V)
